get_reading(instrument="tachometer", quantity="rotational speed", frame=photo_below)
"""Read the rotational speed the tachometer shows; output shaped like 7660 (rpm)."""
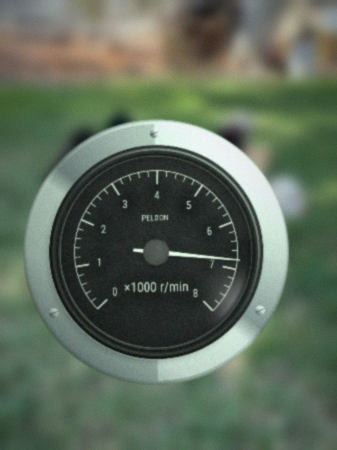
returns 6800 (rpm)
